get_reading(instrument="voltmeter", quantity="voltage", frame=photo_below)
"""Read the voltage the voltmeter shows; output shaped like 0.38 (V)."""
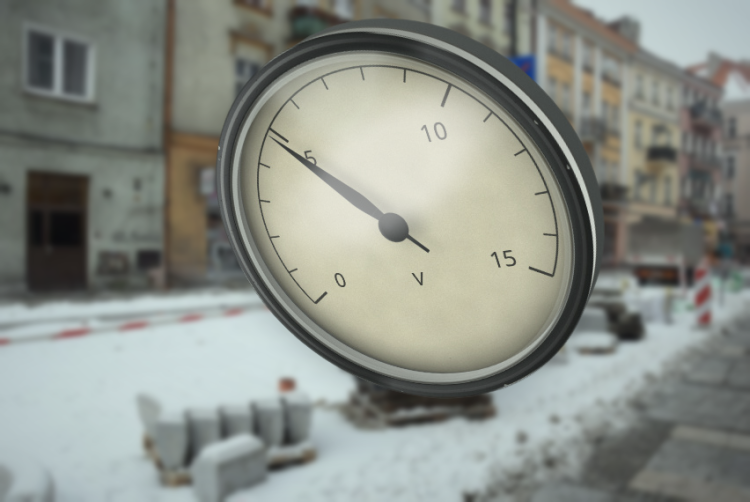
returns 5 (V)
